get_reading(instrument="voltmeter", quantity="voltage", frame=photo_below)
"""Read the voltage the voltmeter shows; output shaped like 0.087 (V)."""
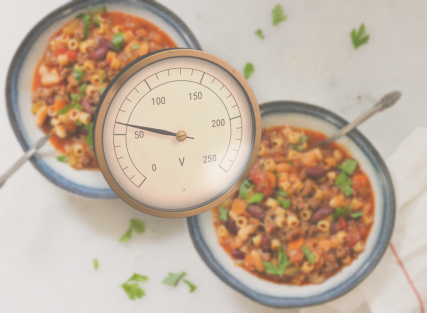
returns 60 (V)
